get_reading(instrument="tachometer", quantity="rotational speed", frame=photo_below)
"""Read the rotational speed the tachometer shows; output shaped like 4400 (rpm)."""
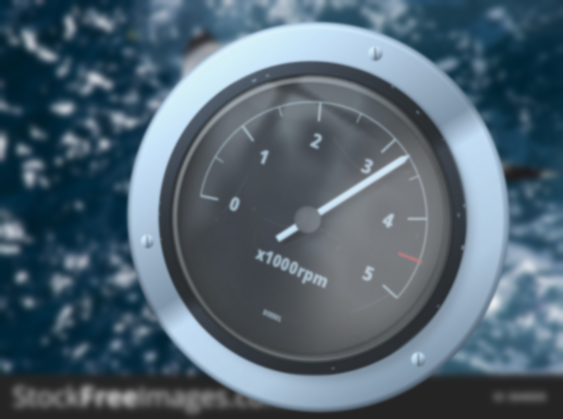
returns 3250 (rpm)
